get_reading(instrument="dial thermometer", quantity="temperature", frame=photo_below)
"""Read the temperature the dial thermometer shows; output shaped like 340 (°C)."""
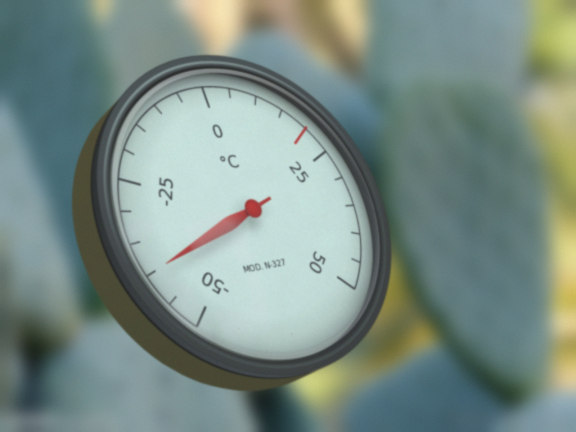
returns -40 (°C)
